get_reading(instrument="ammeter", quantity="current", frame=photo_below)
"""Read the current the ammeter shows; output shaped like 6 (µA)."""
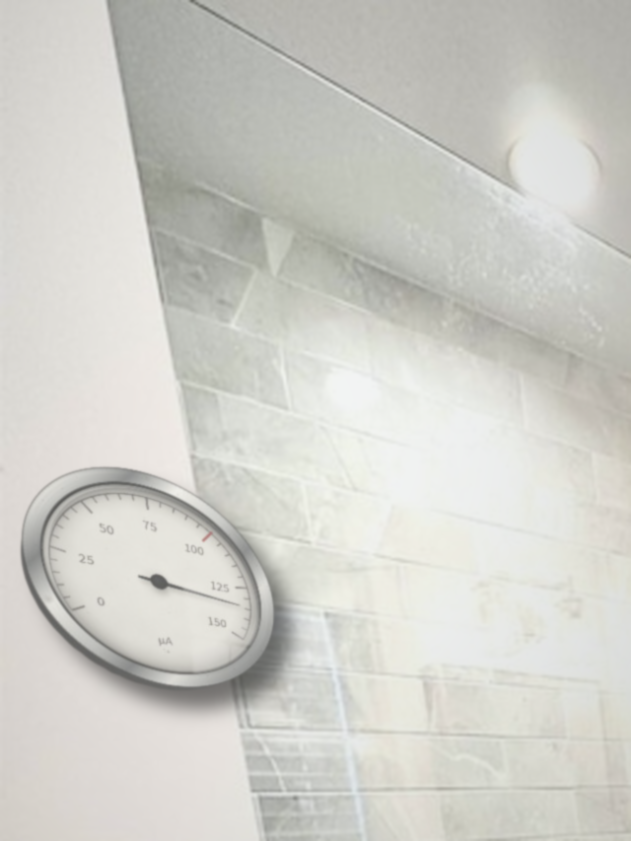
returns 135 (µA)
